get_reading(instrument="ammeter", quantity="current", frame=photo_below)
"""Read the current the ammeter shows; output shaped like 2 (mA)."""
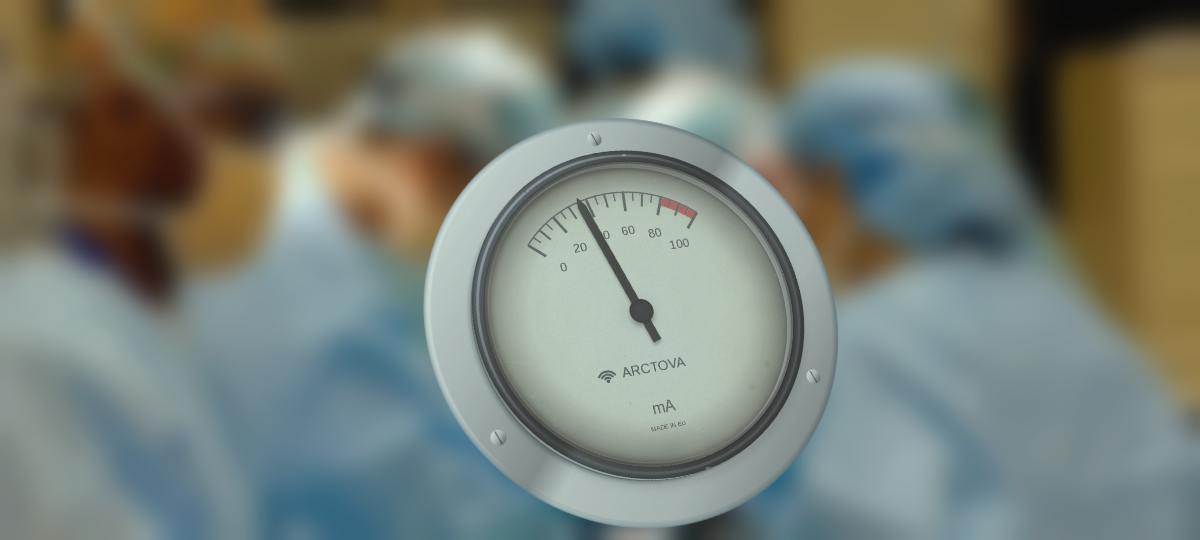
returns 35 (mA)
